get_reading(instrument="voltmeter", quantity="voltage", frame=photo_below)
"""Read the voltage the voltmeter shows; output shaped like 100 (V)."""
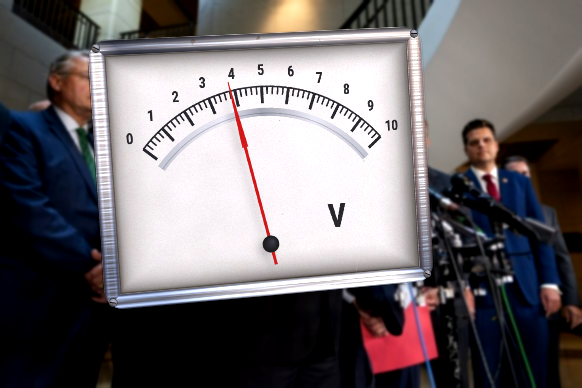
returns 3.8 (V)
